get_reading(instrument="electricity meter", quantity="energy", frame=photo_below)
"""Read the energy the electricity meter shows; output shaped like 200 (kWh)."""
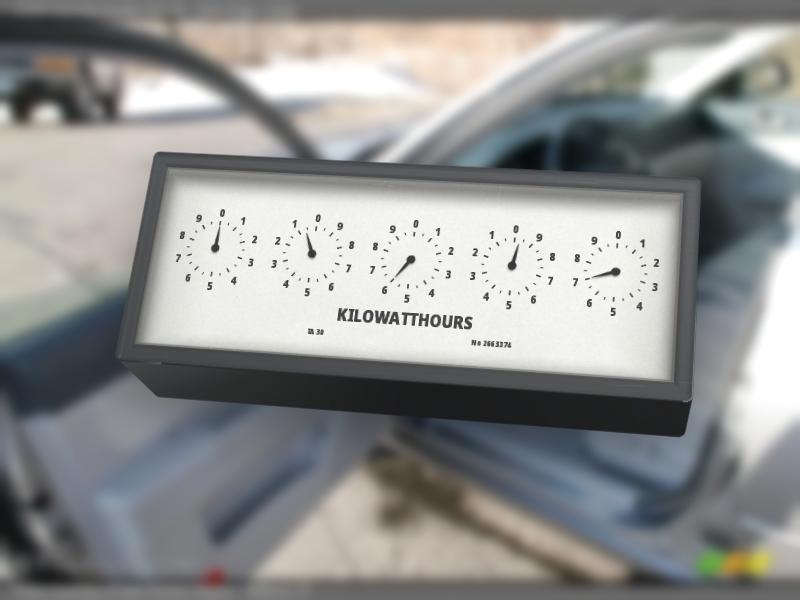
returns 597 (kWh)
